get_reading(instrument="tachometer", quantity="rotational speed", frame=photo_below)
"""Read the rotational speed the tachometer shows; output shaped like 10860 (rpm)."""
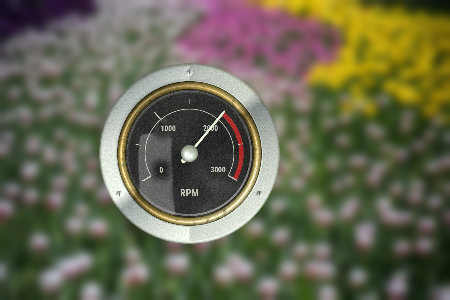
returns 2000 (rpm)
